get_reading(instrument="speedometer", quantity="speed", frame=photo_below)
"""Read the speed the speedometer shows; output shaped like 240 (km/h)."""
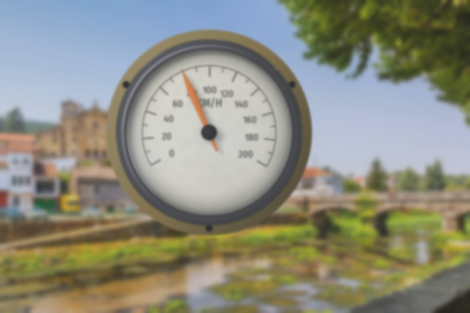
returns 80 (km/h)
